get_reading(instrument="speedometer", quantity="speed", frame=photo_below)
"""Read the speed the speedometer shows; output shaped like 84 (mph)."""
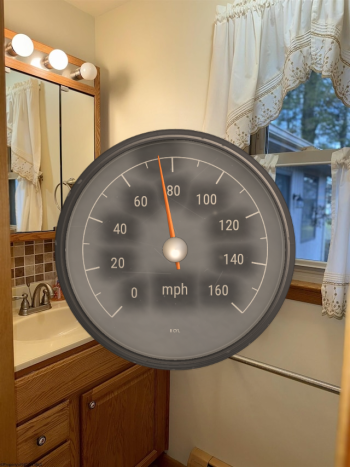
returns 75 (mph)
